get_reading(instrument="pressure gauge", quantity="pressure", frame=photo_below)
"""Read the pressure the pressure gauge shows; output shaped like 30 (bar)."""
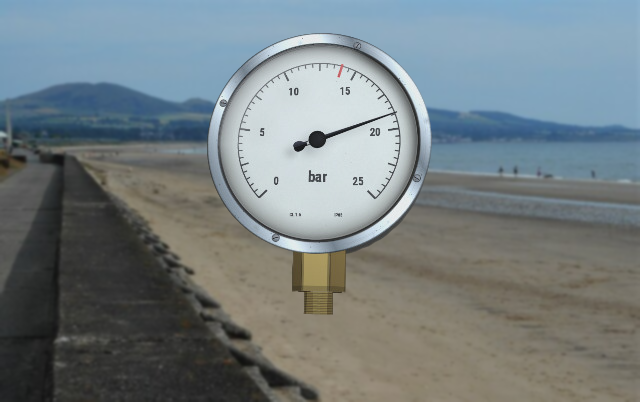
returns 19 (bar)
